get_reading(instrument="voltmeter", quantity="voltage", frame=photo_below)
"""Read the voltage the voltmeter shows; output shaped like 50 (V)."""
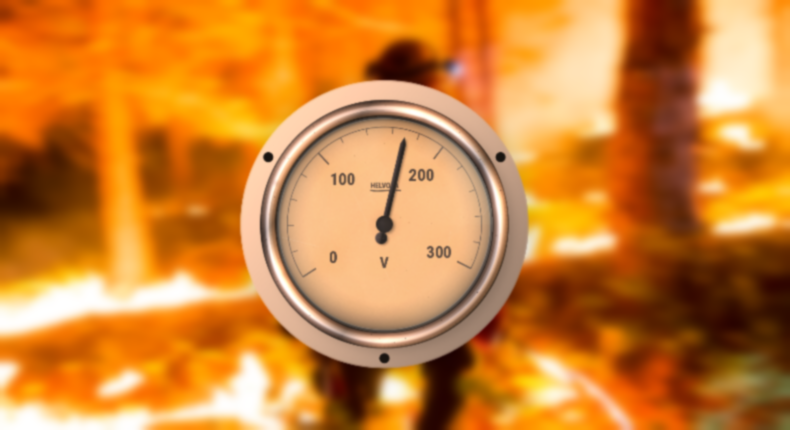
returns 170 (V)
